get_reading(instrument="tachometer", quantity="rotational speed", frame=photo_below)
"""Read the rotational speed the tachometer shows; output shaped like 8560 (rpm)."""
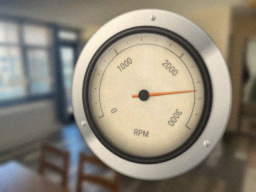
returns 2500 (rpm)
